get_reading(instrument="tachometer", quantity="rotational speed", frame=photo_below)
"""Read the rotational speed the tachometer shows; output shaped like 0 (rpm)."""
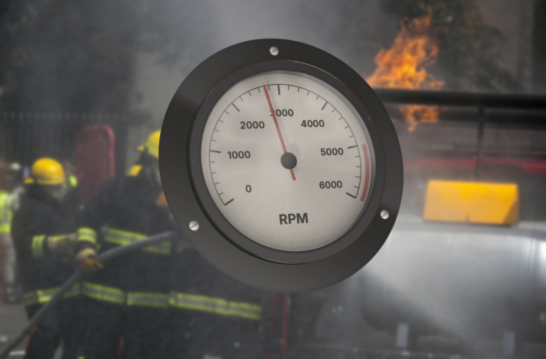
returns 2700 (rpm)
